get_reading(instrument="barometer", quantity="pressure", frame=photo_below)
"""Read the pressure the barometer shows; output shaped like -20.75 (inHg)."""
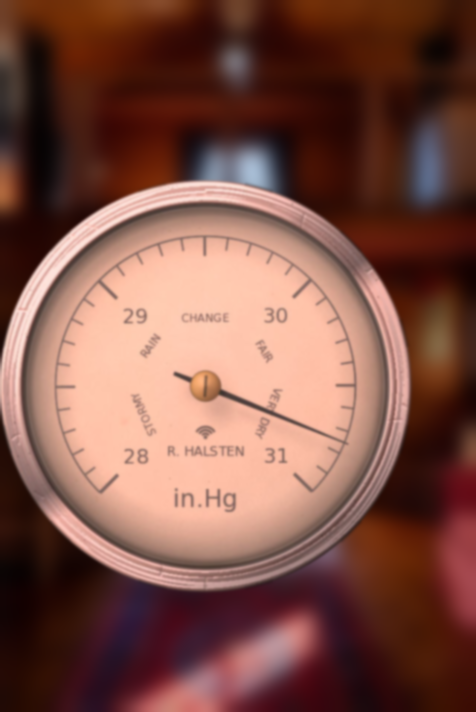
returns 30.75 (inHg)
